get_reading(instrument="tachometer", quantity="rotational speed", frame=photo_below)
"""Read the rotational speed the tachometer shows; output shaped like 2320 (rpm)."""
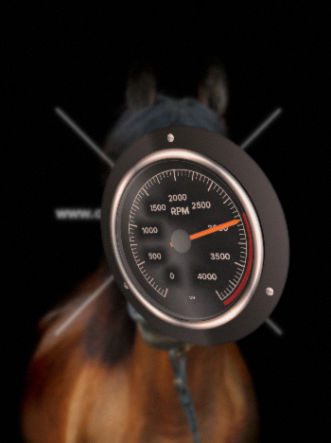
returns 3000 (rpm)
